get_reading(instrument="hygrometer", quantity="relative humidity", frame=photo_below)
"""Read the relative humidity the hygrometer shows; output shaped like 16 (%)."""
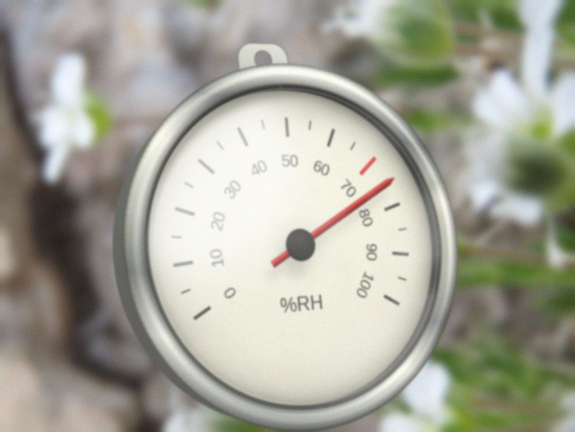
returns 75 (%)
